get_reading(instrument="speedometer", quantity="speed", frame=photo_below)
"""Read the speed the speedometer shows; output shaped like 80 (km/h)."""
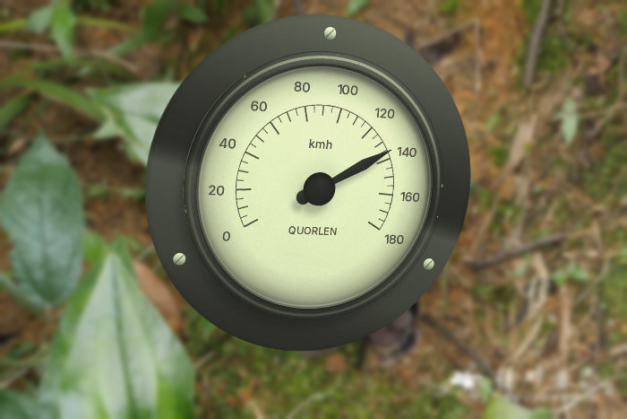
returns 135 (km/h)
